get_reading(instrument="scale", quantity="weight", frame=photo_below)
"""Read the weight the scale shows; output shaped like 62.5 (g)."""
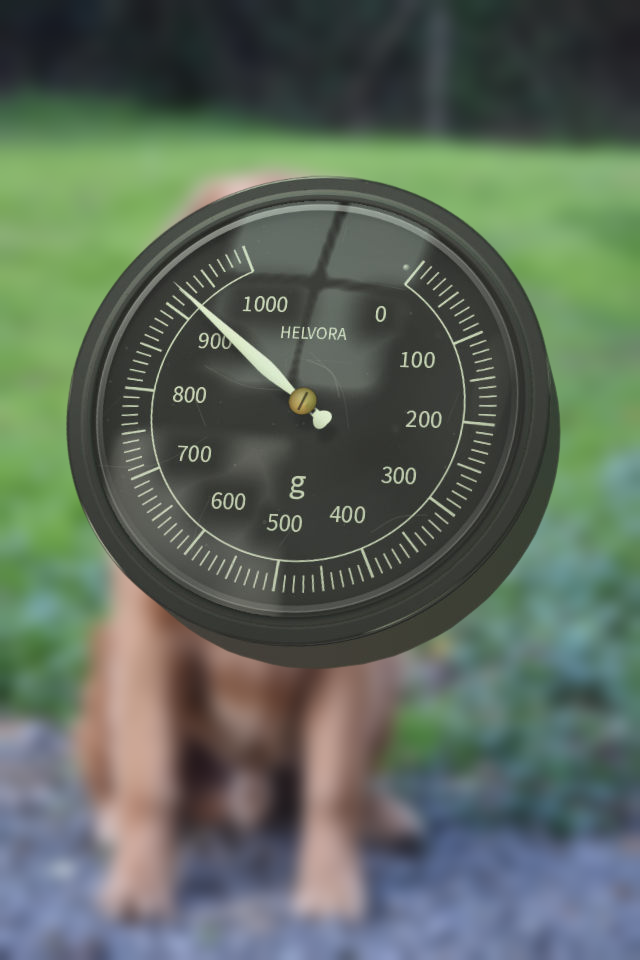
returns 920 (g)
